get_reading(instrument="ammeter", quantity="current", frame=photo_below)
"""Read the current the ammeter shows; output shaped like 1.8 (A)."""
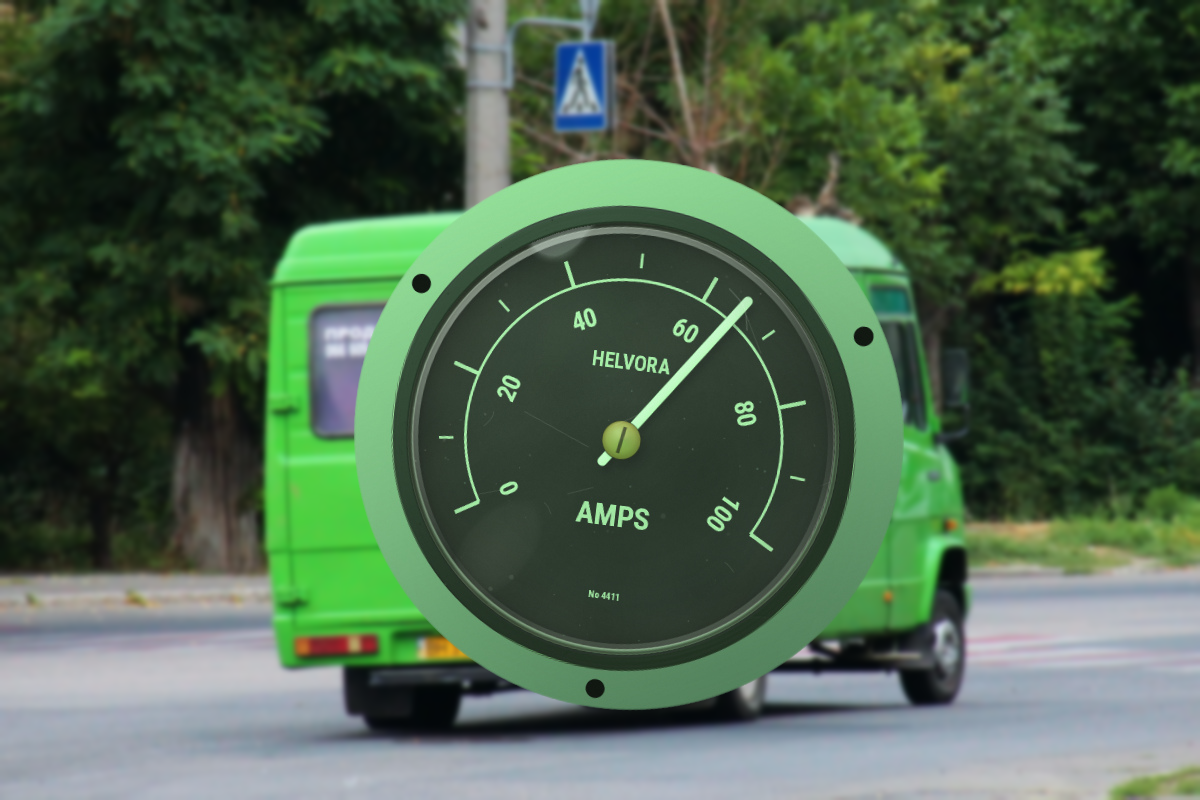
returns 65 (A)
